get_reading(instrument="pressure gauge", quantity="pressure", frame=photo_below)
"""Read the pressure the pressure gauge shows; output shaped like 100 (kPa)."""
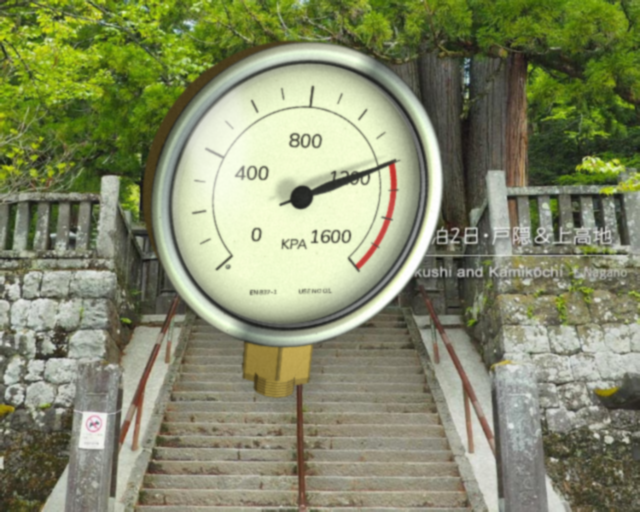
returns 1200 (kPa)
